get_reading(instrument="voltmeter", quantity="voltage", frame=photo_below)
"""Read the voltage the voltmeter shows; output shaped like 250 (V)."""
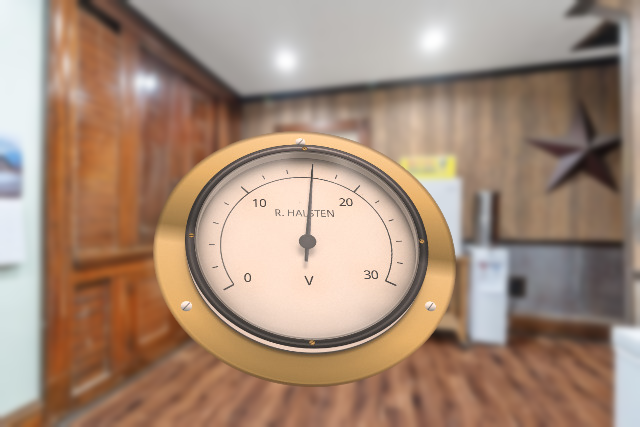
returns 16 (V)
